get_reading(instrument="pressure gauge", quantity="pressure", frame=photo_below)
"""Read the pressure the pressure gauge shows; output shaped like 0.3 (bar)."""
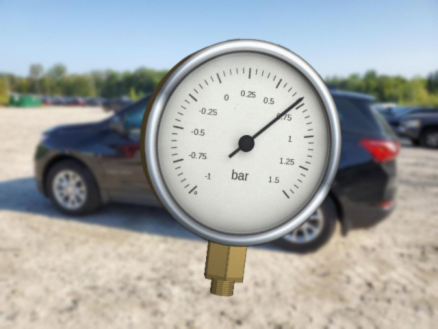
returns 0.7 (bar)
